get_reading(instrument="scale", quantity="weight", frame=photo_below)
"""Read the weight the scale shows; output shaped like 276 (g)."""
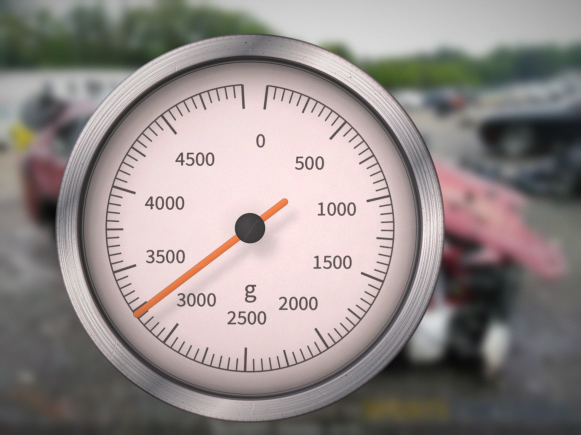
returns 3225 (g)
